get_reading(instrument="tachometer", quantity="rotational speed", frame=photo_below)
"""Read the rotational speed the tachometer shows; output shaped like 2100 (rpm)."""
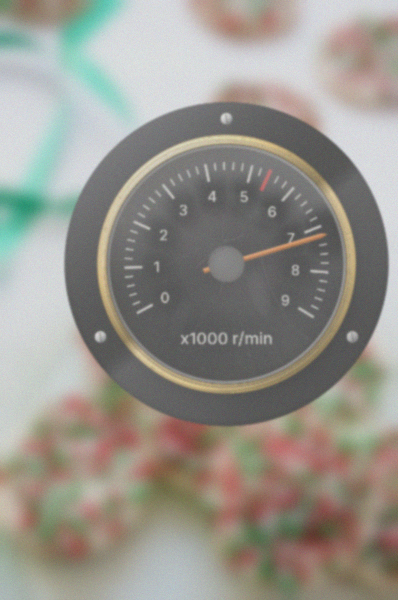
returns 7200 (rpm)
